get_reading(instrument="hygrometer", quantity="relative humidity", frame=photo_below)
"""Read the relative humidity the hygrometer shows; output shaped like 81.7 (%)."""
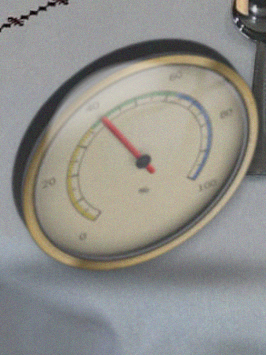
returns 40 (%)
